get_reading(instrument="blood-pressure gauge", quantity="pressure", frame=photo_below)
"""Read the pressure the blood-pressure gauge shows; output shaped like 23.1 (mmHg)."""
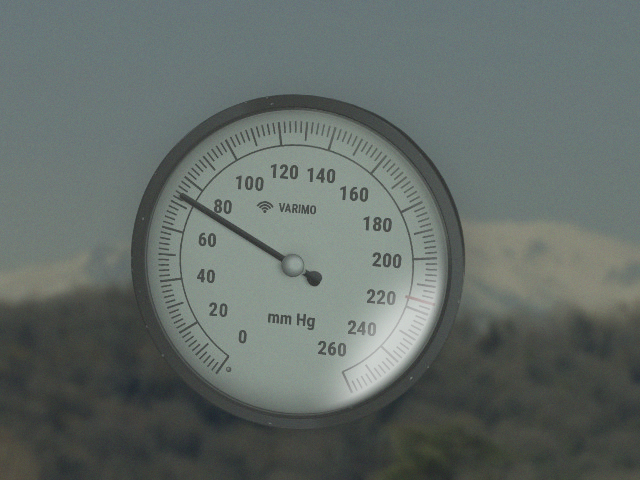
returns 74 (mmHg)
